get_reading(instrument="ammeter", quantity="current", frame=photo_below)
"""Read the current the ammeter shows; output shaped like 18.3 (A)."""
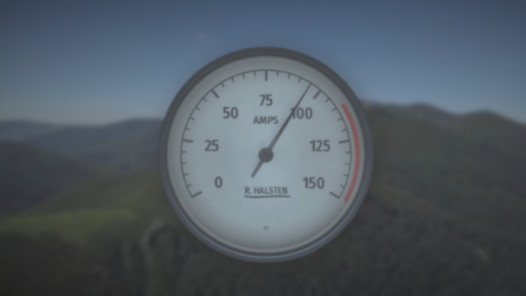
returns 95 (A)
